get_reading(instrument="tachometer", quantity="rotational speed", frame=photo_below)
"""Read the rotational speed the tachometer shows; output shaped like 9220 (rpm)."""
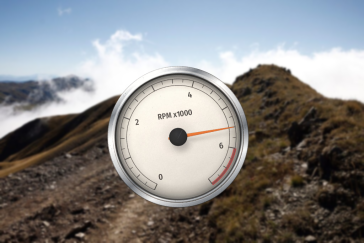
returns 5500 (rpm)
